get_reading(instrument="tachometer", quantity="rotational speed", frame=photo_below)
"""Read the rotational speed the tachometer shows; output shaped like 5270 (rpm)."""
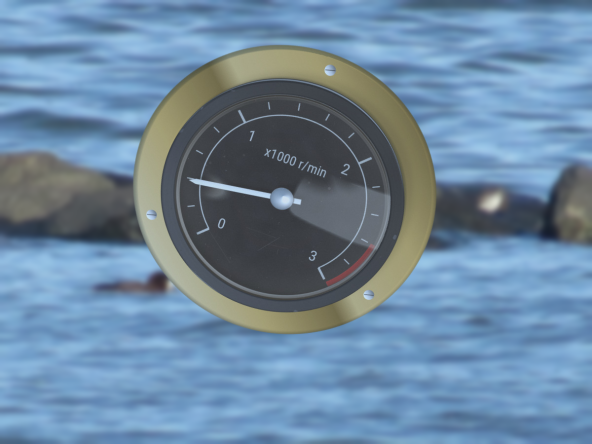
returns 400 (rpm)
